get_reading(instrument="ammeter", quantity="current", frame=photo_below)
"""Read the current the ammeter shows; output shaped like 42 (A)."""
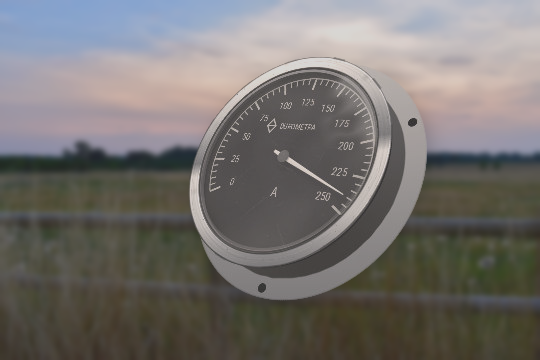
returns 240 (A)
